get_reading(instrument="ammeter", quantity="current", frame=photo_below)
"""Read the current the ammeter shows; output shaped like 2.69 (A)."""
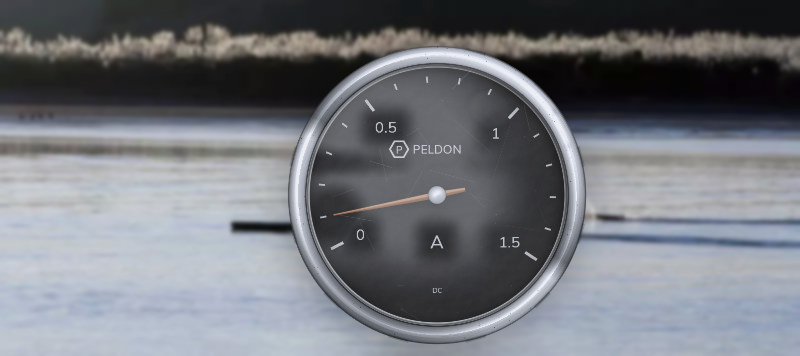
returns 0.1 (A)
